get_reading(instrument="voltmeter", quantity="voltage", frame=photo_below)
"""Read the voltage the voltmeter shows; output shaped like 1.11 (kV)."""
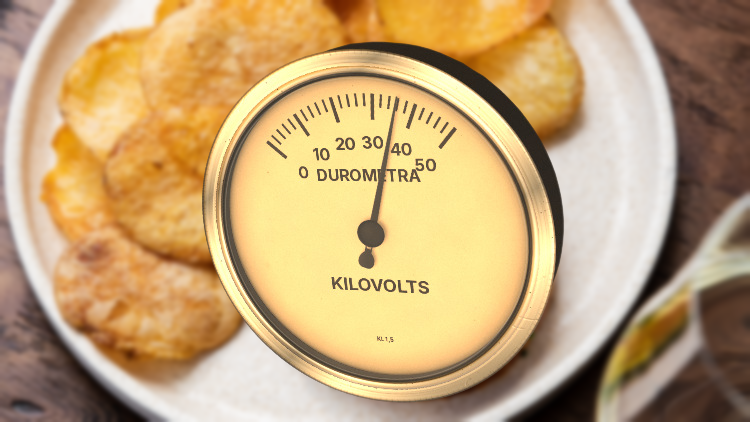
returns 36 (kV)
